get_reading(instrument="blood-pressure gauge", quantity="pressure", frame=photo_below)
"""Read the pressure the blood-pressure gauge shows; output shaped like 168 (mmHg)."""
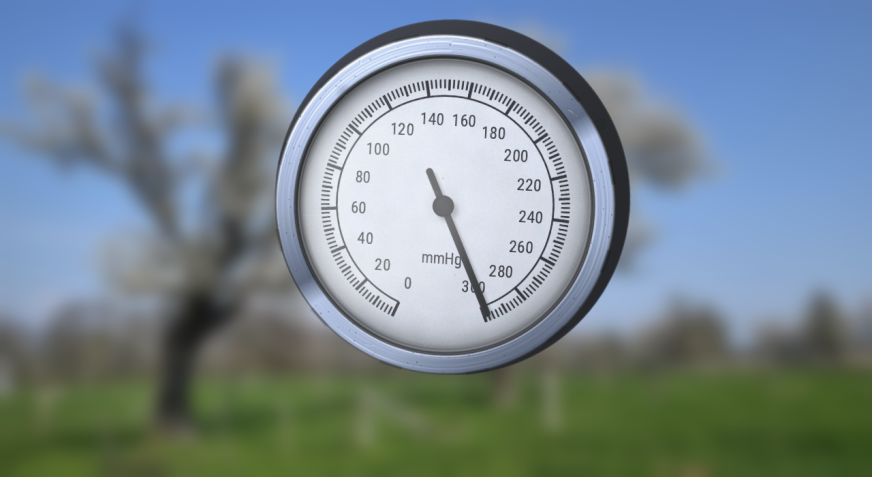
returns 298 (mmHg)
